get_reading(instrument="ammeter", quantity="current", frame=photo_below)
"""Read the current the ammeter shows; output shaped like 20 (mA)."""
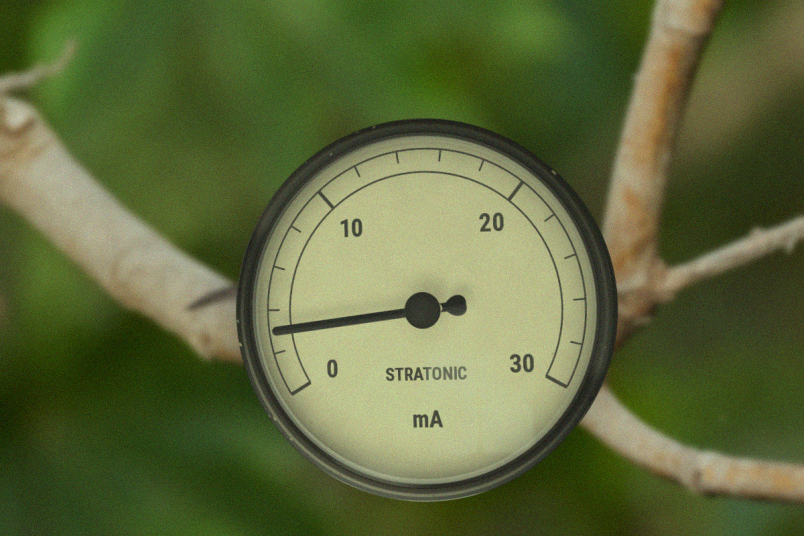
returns 3 (mA)
